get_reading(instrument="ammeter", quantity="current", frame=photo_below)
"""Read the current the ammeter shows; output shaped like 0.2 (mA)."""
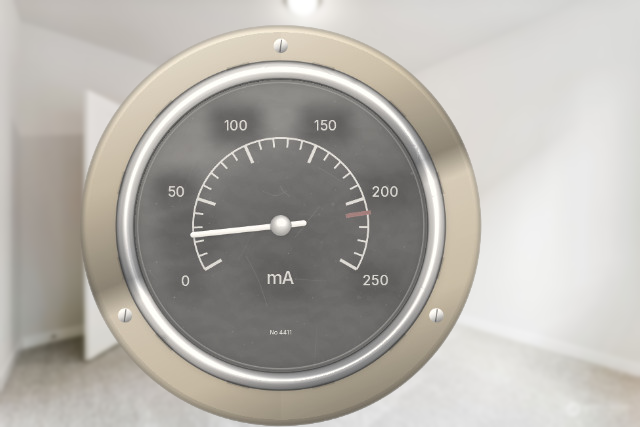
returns 25 (mA)
